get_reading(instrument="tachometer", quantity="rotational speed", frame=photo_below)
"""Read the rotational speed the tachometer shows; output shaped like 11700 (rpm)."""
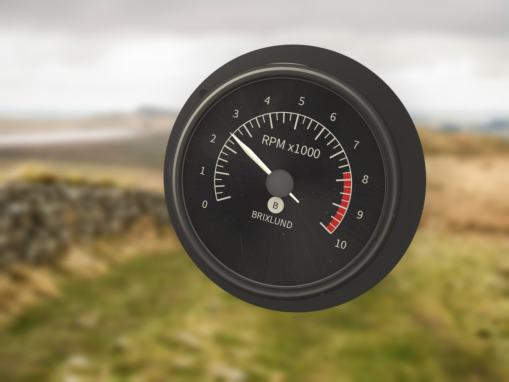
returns 2500 (rpm)
